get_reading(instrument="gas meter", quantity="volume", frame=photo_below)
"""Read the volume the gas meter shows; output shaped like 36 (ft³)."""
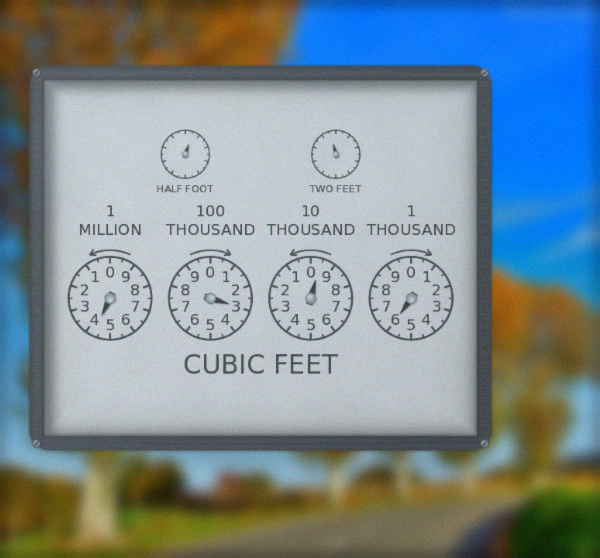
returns 429600 (ft³)
